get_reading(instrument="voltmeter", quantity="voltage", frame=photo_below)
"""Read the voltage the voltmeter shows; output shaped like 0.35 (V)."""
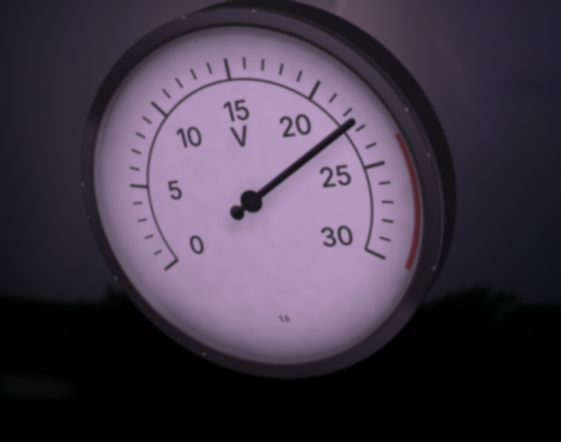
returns 22.5 (V)
